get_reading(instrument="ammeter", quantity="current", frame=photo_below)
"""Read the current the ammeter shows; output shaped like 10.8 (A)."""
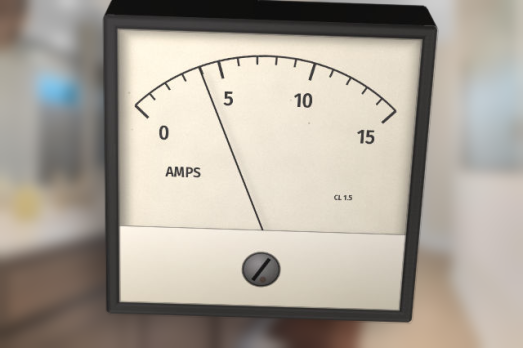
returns 4 (A)
